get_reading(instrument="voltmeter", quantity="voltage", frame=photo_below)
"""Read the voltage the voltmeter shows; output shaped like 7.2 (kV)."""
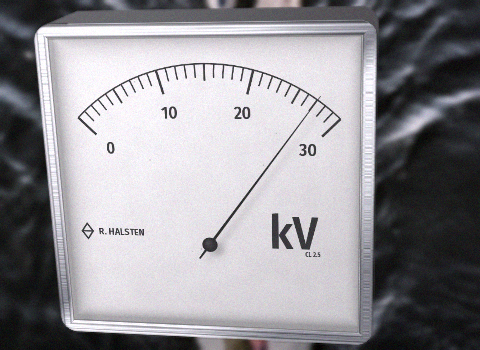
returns 27 (kV)
